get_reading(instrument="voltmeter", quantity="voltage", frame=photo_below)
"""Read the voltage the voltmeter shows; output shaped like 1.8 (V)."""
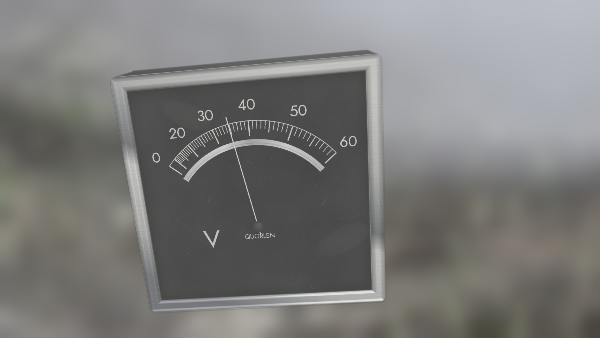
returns 35 (V)
